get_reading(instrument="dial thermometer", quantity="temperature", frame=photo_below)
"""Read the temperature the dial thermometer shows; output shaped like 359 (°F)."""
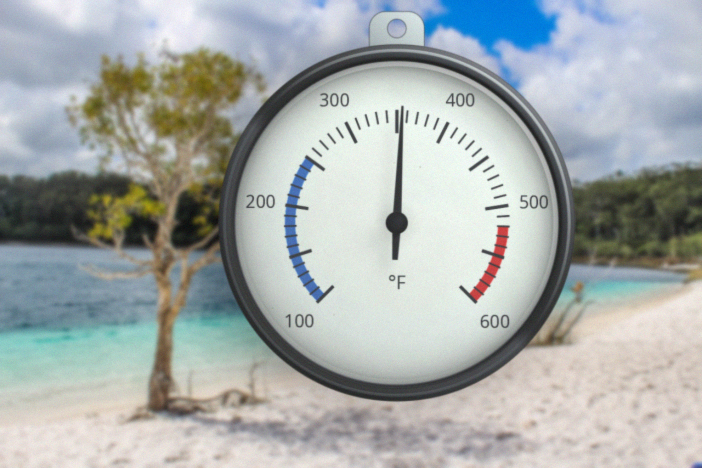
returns 355 (°F)
